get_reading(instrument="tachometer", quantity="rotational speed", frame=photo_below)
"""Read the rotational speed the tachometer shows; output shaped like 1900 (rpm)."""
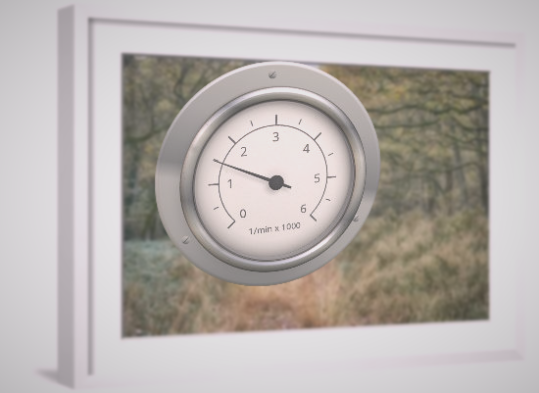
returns 1500 (rpm)
